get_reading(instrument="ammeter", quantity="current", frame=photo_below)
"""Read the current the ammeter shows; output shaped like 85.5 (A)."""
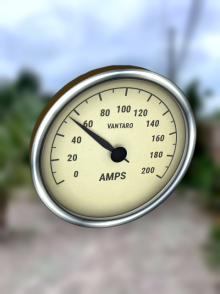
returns 55 (A)
